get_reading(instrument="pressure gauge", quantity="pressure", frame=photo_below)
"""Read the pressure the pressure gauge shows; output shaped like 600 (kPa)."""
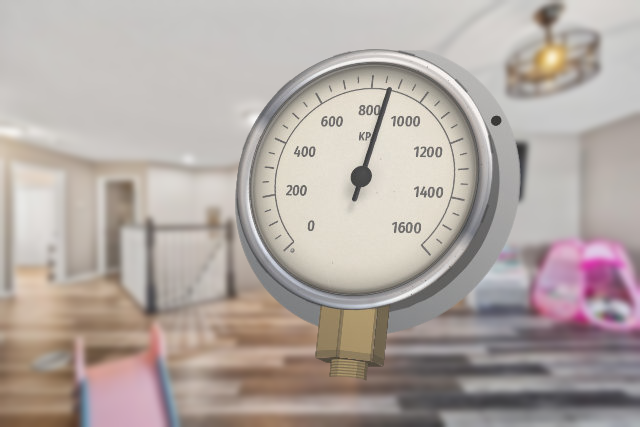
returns 875 (kPa)
